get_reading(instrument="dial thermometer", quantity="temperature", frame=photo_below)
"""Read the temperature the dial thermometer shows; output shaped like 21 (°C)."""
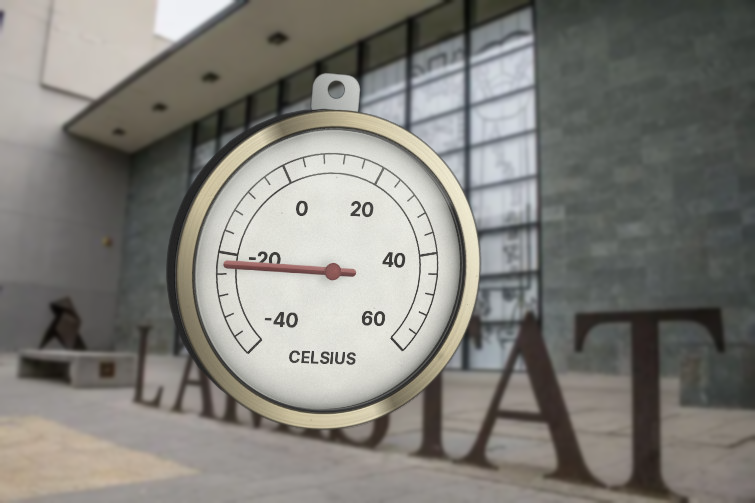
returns -22 (°C)
